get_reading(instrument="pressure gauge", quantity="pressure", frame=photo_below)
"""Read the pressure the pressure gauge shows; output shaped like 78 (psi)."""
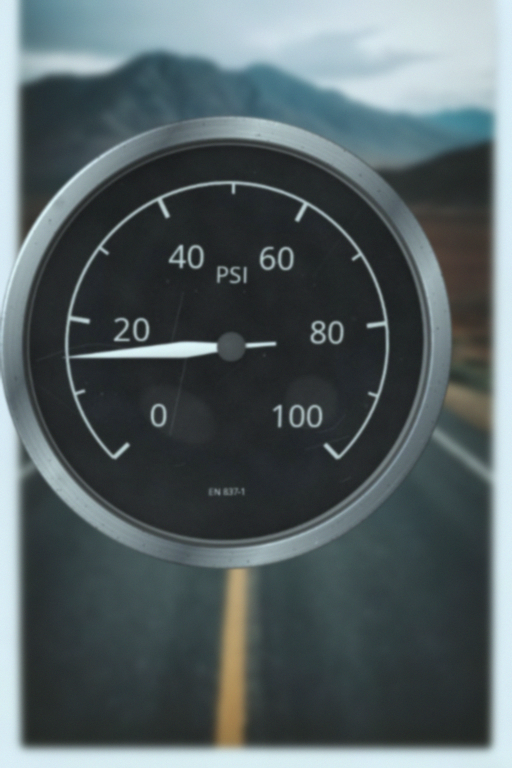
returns 15 (psi)
